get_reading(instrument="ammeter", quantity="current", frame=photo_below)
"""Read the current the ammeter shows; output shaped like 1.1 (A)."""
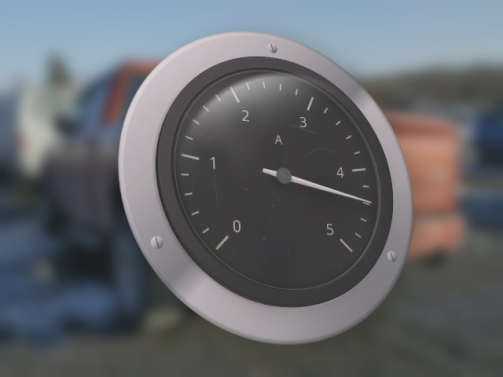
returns 4.4 (A)
